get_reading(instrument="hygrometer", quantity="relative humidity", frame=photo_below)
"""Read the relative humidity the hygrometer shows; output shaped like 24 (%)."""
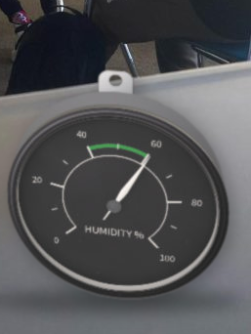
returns 60 (%)
